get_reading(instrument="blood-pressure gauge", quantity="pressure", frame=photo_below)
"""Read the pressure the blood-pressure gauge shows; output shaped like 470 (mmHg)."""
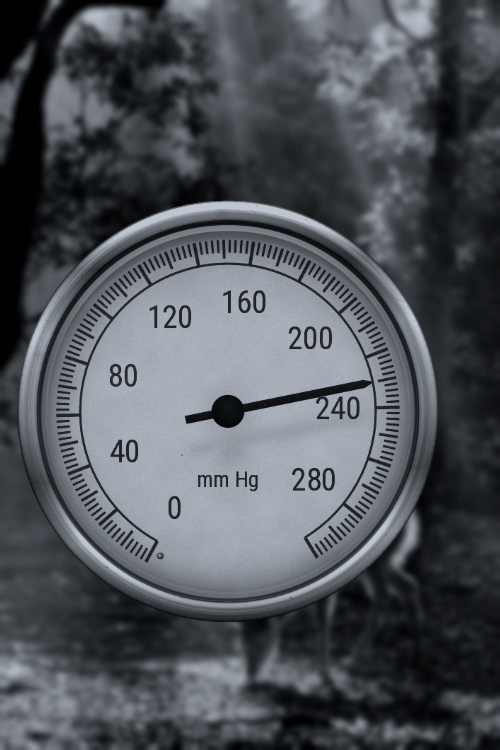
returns 230 (mmHg)
